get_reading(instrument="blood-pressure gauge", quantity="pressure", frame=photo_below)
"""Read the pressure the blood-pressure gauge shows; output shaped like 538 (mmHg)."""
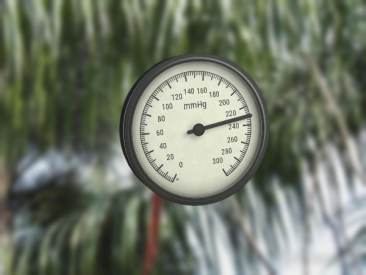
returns 230 (mmHg)
